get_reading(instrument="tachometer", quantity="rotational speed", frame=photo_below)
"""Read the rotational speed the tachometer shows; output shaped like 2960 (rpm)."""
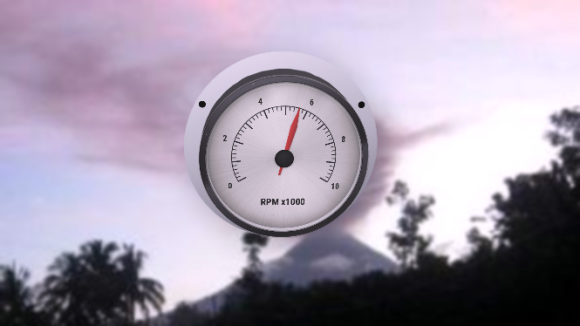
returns 5600 (rpm)
